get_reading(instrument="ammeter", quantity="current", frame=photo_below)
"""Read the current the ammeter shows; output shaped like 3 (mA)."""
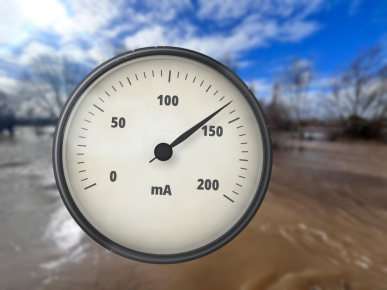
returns 140 (mA)
